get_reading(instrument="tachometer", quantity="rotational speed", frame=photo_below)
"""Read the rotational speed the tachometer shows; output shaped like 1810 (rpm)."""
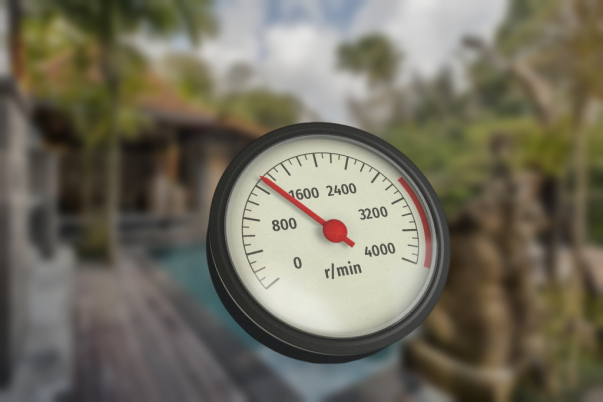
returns 1300 (rpm)
